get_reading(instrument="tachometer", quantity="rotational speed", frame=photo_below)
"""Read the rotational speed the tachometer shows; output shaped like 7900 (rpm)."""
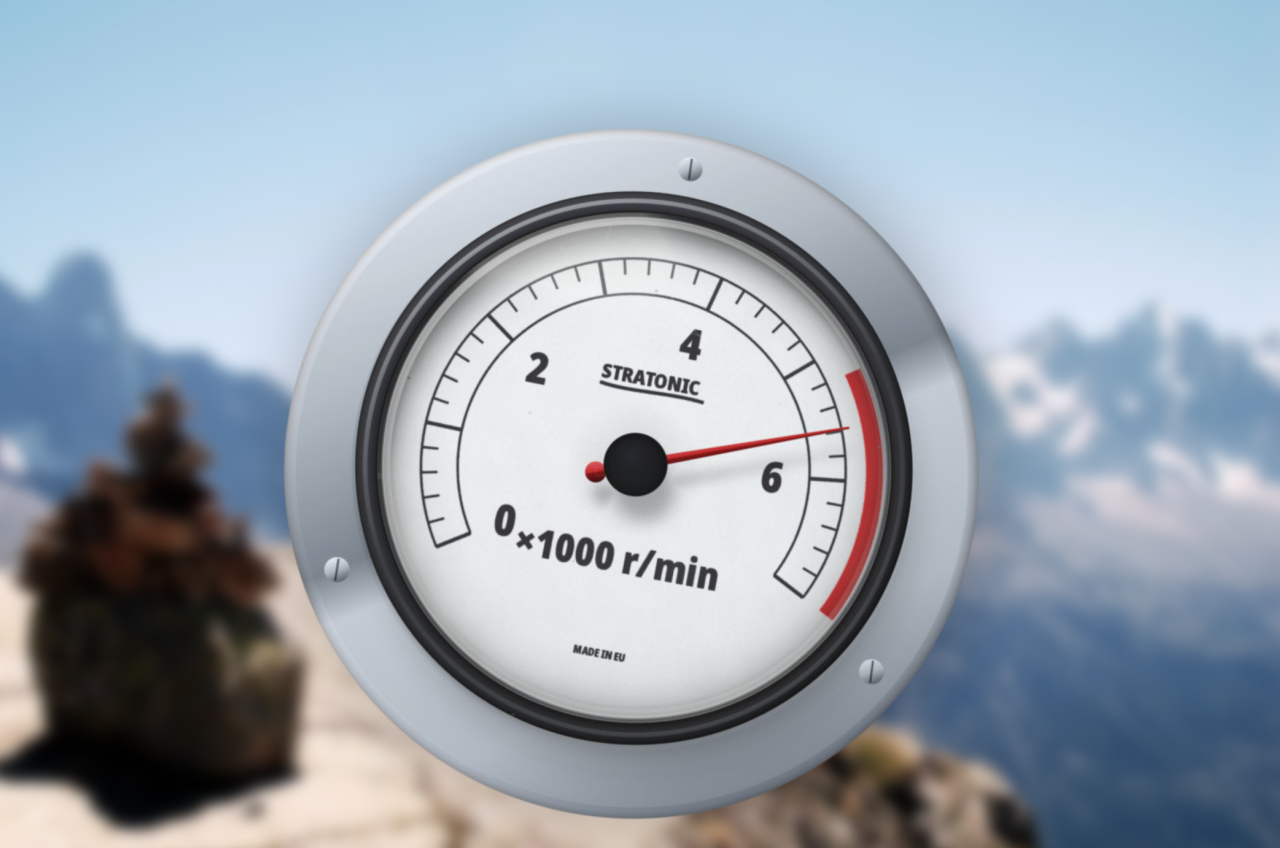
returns 5600 (rpm)
